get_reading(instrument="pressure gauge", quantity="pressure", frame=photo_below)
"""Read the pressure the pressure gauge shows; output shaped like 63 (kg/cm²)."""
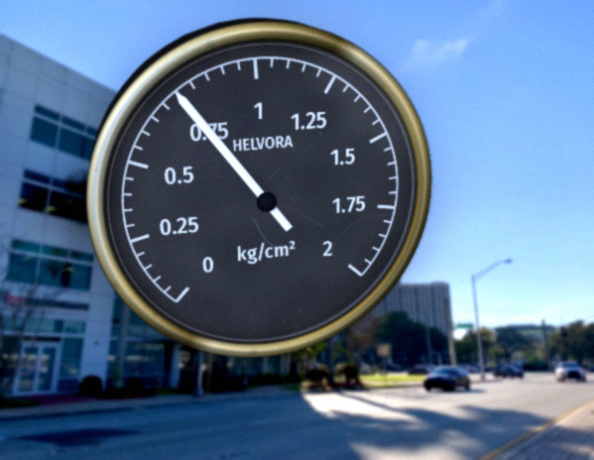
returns 0.75 (kg/cm²)
